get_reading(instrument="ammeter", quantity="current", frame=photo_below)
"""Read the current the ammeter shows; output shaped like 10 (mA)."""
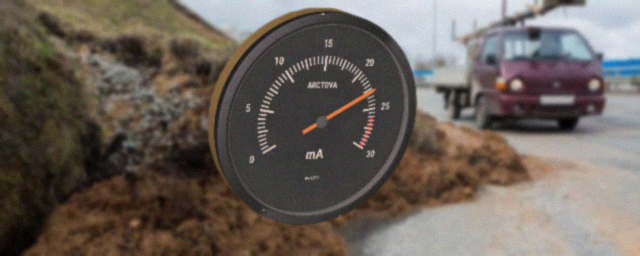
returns 22.5 (mA)
